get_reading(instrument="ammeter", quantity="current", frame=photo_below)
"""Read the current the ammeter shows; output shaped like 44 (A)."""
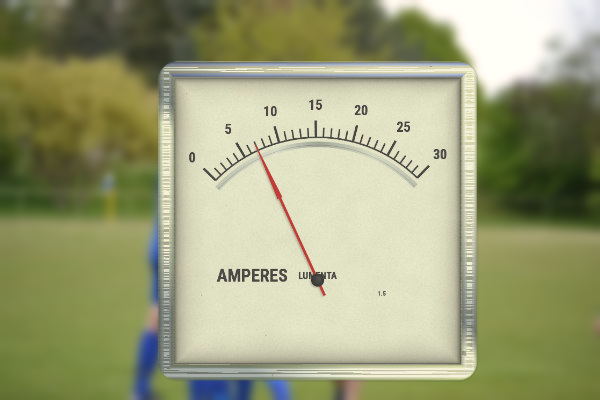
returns 7 (A)
